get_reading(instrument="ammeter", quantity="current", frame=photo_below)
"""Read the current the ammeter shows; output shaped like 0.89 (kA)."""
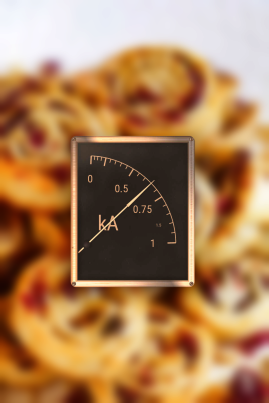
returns 0.65 (kA)
